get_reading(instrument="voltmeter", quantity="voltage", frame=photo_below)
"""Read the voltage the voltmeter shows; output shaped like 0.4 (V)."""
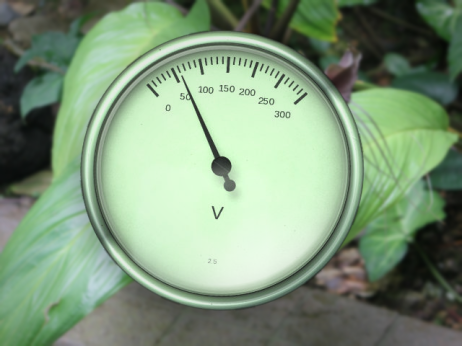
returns 60 (V)
